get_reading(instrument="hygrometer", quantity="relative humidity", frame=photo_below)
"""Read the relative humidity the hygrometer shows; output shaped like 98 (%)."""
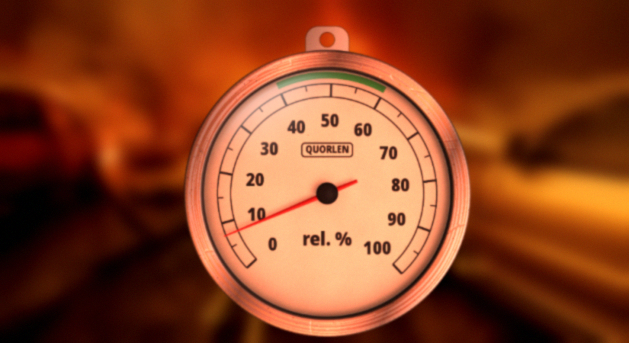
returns 7.5 (%)
